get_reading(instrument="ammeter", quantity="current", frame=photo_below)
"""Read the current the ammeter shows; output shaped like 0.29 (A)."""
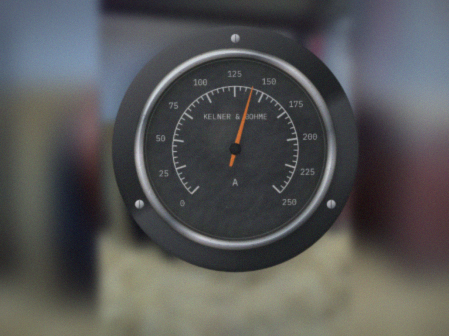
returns 140 (A)
